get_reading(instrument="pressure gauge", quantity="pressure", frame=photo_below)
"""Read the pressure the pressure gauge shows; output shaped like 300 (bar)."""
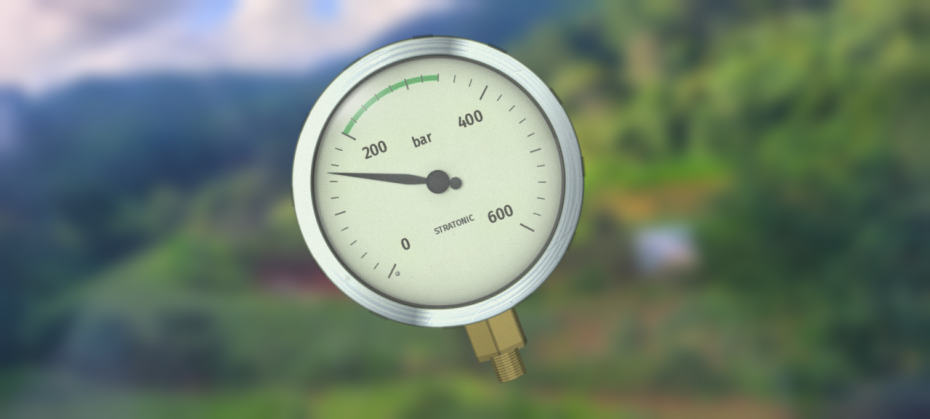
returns 150 (bar)
